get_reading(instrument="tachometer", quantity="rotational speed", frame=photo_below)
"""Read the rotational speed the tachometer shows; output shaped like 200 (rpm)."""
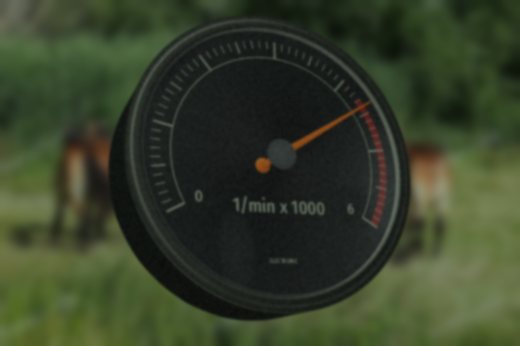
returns 4400 (rpm)
